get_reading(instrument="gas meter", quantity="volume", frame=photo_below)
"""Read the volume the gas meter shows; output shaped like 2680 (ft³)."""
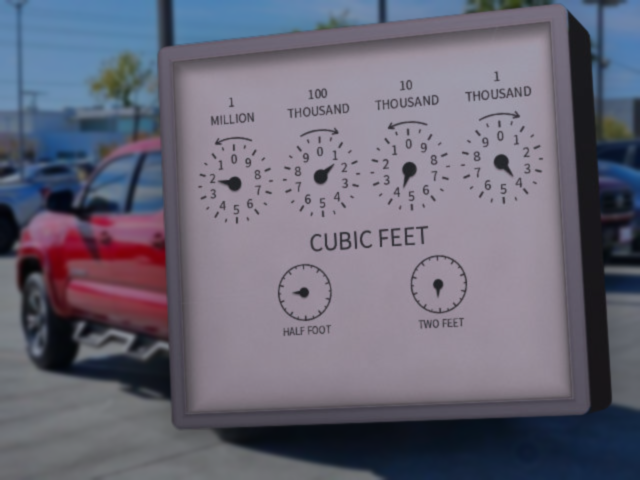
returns 214400 (ft³)
